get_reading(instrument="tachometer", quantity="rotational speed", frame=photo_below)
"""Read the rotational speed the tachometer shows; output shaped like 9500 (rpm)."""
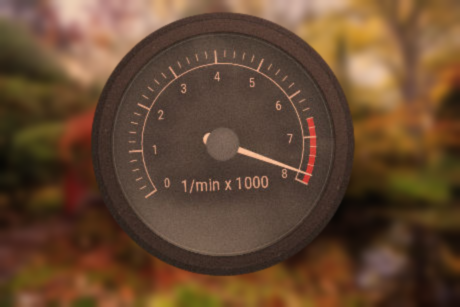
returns 7800 (rpm)
